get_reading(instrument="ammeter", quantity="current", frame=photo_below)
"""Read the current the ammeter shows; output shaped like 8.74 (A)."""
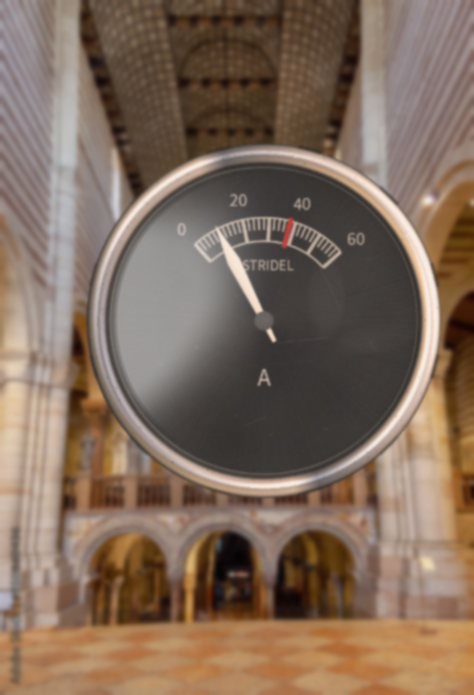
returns 10 (A)
